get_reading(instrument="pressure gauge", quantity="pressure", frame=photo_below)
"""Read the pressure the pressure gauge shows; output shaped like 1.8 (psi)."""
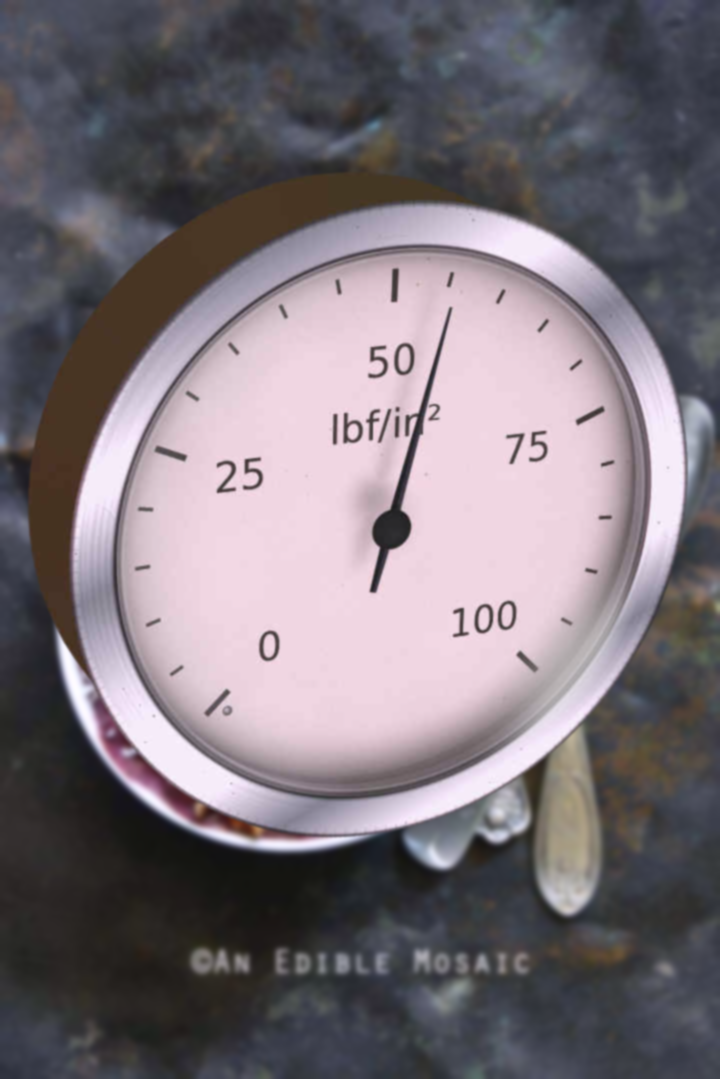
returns 55 (psi)
